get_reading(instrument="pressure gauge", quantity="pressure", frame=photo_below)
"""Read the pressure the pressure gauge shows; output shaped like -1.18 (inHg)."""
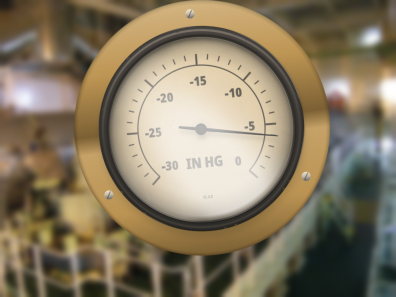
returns -4 (inHg)
